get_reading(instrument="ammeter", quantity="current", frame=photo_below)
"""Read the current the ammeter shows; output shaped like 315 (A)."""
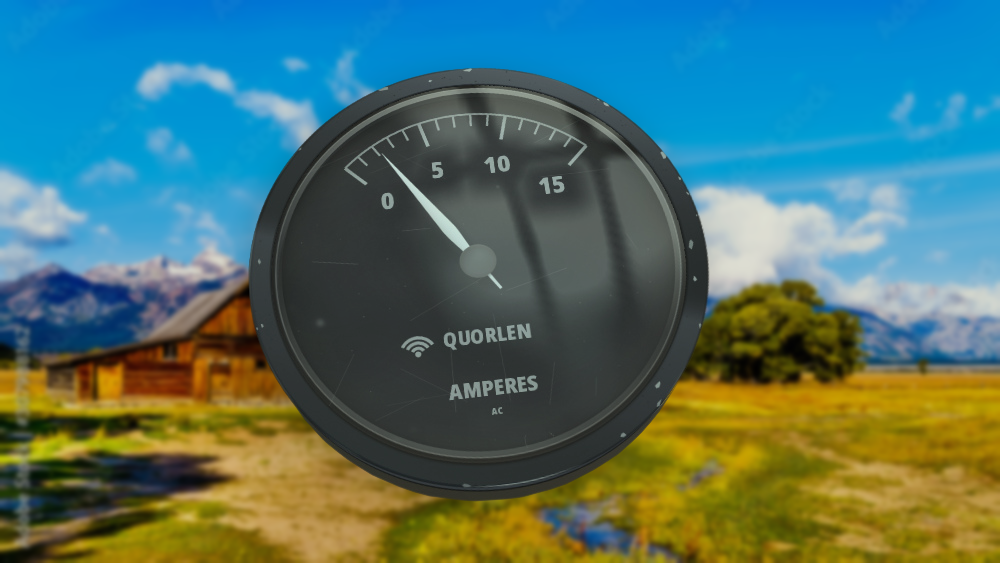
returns 2 (A)
